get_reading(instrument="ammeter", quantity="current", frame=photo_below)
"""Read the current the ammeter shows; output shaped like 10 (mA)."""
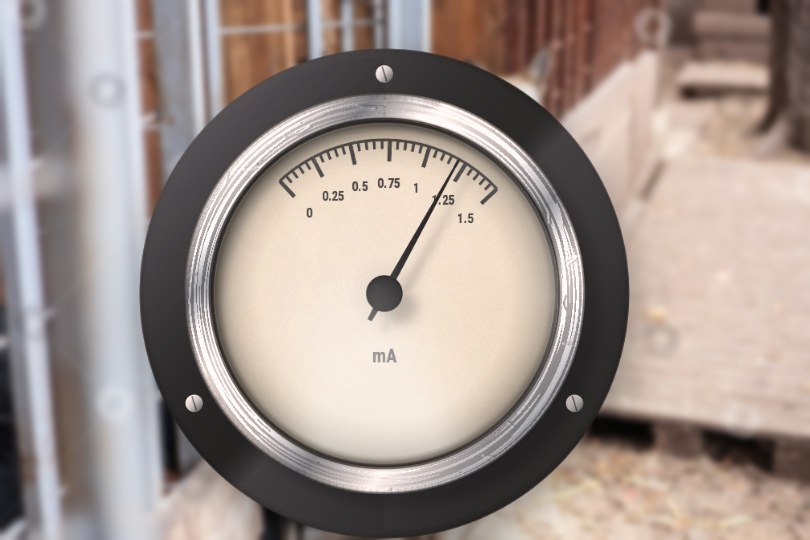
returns 1.2 (mA)
